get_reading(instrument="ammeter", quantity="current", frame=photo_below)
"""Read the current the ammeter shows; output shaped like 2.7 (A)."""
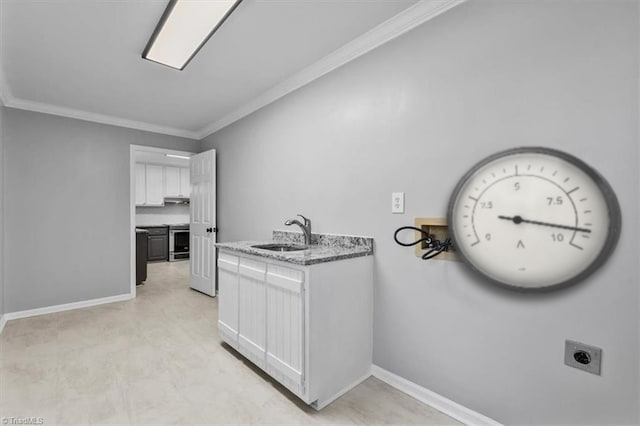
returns 9.25 (A)
